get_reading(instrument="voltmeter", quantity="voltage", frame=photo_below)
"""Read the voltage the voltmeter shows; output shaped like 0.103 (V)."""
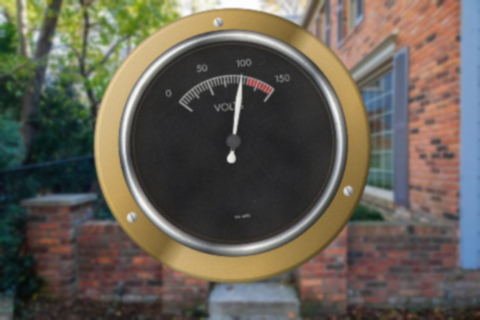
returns 100 (V)
